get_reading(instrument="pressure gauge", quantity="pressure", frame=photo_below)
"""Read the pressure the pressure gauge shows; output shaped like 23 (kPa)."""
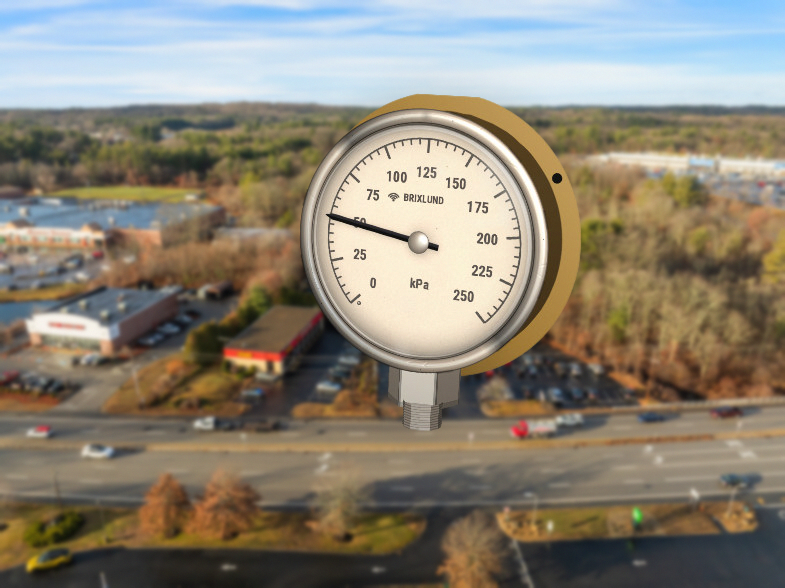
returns 50 (kPa)
